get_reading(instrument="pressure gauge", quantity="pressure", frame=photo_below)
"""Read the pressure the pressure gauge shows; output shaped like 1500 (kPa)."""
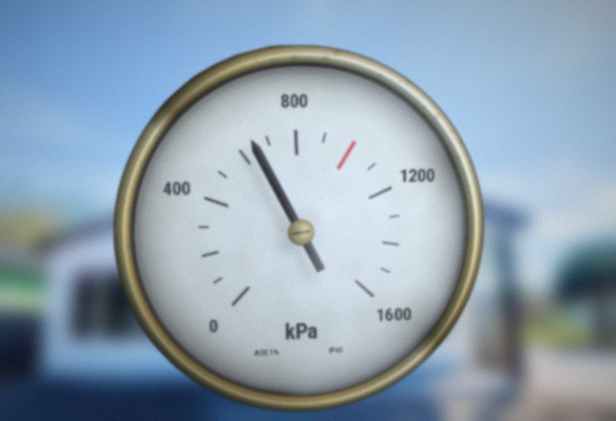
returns 650 (kPa)
